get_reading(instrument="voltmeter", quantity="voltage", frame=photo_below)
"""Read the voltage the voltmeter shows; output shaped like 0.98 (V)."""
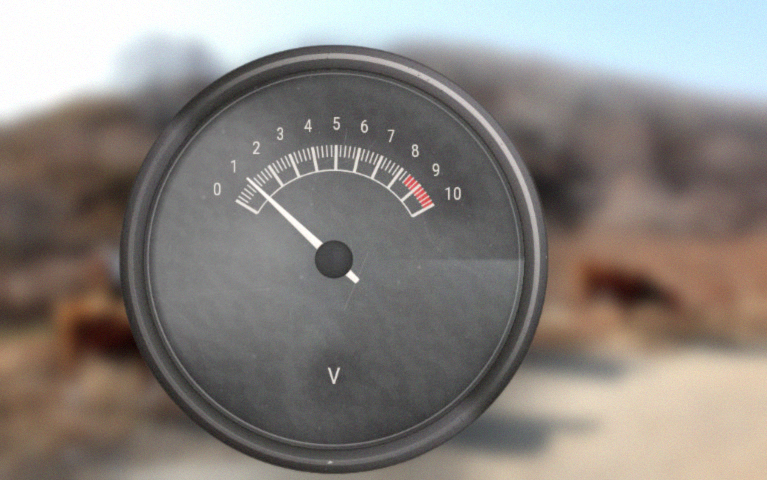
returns 1 (V)
